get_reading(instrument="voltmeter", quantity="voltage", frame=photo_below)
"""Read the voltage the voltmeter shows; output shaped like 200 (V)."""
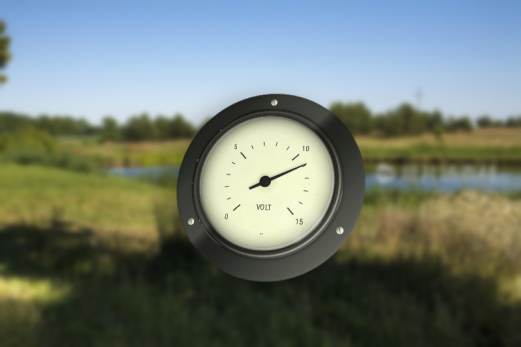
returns 11 (V)
